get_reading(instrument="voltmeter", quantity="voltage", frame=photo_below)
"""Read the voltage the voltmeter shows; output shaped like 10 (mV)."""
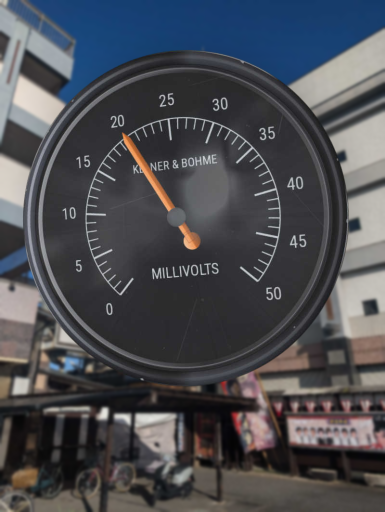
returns 20 (mV)
